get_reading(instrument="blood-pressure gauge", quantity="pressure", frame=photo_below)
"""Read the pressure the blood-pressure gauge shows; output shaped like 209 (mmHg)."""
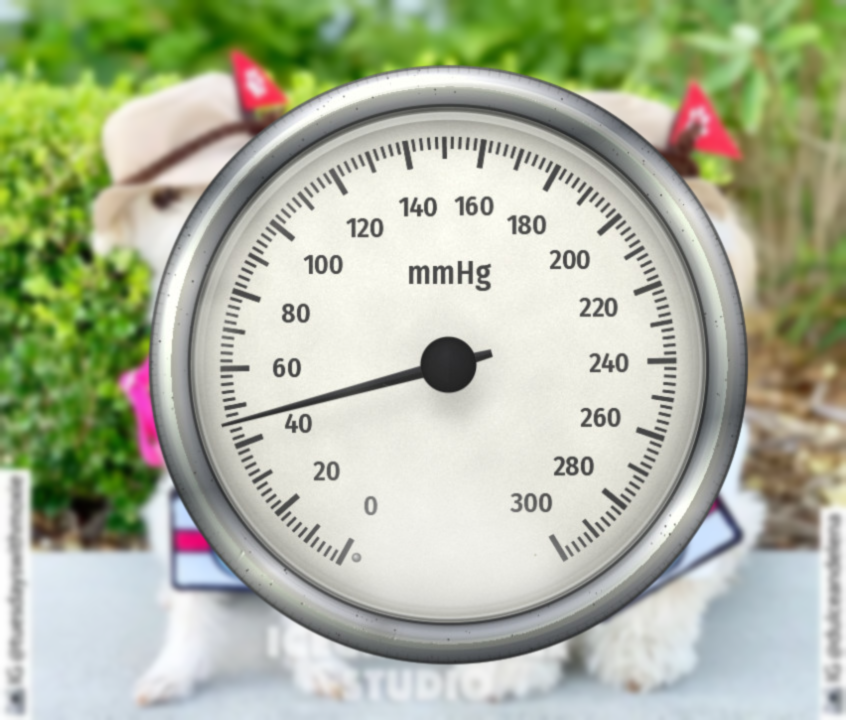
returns 46 (mmHg)
